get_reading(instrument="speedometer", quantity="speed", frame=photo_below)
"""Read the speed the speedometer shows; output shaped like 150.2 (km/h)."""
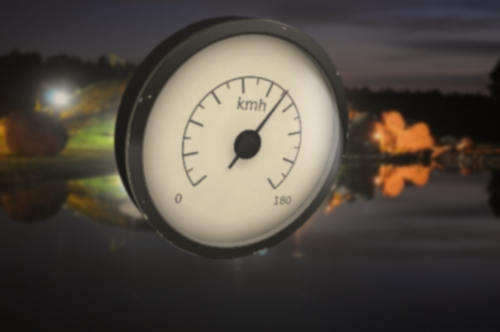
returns 110 (km/h)
